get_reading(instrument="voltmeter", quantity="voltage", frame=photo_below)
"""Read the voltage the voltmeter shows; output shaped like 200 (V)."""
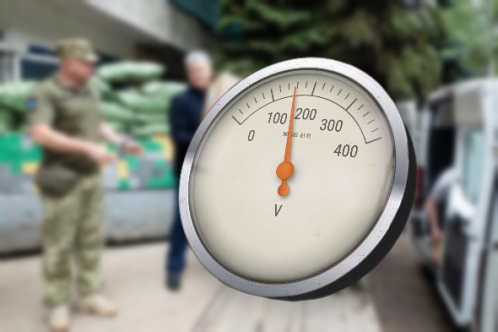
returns 160 (V)
